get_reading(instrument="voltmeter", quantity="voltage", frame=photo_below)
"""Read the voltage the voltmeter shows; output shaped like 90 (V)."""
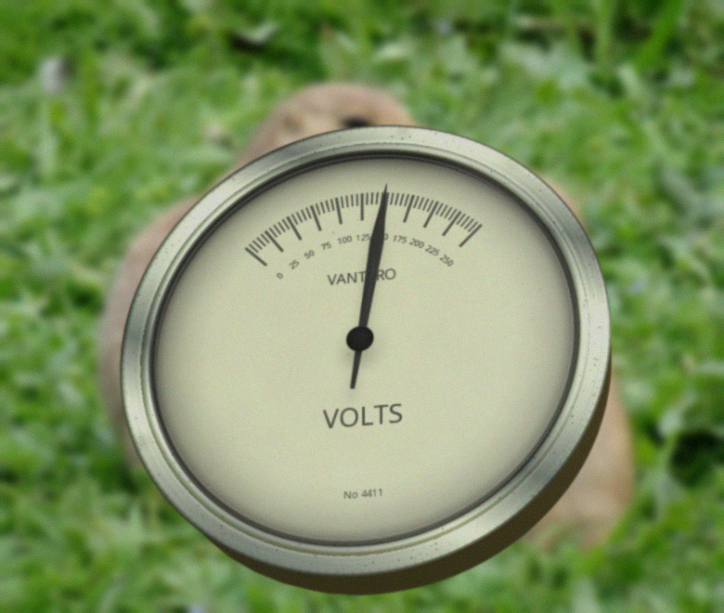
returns 150 (V)
